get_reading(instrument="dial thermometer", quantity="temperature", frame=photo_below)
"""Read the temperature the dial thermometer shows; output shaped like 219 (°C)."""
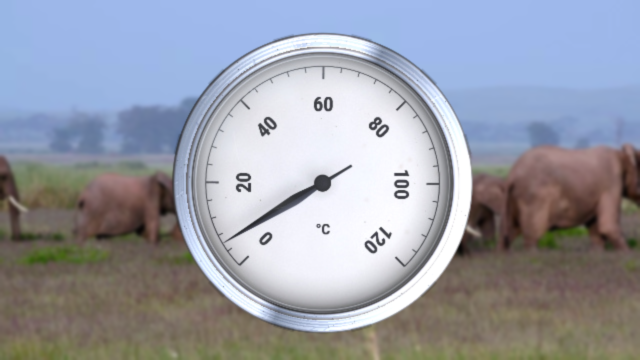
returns 6 (°C)
